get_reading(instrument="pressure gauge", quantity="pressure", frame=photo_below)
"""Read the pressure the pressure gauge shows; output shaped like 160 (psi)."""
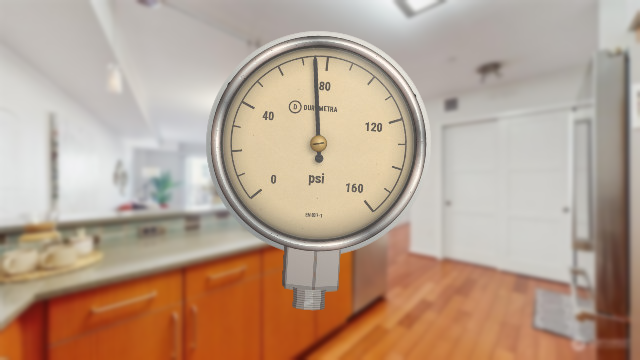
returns 75 (psi)
